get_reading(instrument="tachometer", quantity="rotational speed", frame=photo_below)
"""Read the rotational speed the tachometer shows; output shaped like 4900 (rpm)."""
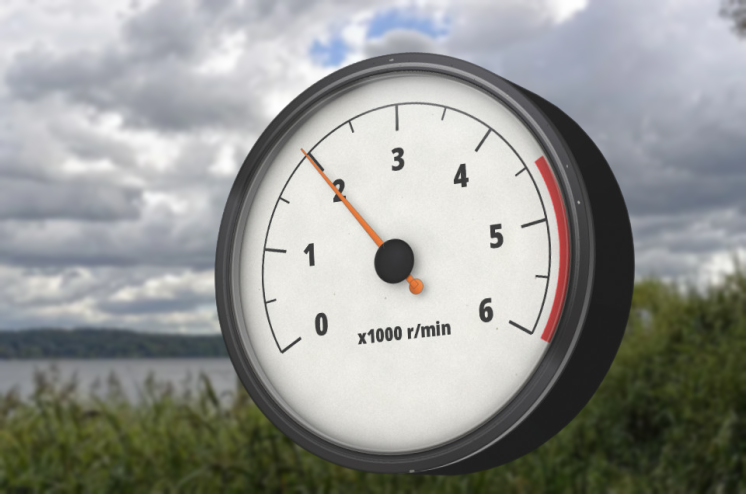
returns 2000 (rpm)
